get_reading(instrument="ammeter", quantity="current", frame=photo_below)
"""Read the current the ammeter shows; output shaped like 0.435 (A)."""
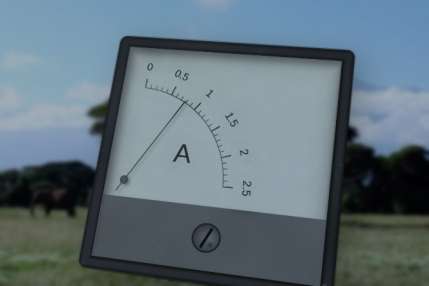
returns 0.8 (A)
